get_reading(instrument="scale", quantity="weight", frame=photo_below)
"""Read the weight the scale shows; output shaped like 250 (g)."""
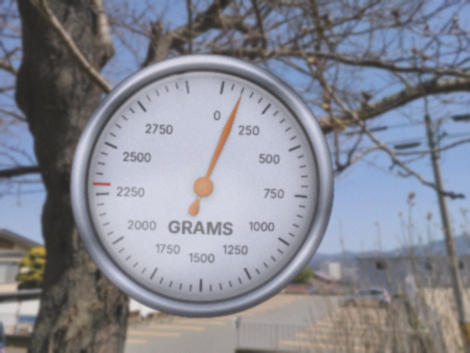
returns 100 (g)
